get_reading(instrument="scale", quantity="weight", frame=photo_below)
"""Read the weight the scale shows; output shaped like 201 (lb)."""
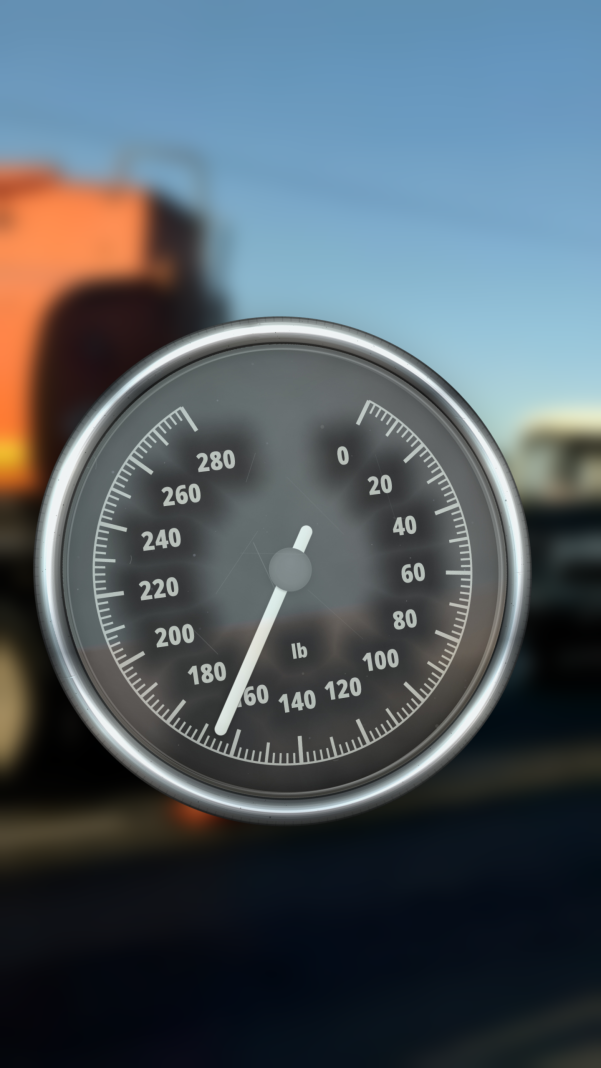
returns 166 (lb)
